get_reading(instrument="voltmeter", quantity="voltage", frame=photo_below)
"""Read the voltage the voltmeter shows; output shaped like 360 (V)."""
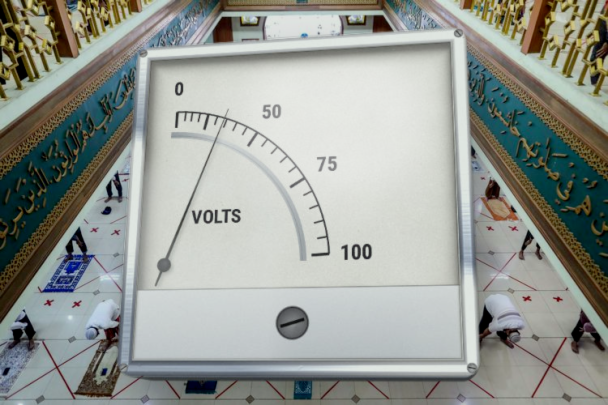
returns 35 (V)
